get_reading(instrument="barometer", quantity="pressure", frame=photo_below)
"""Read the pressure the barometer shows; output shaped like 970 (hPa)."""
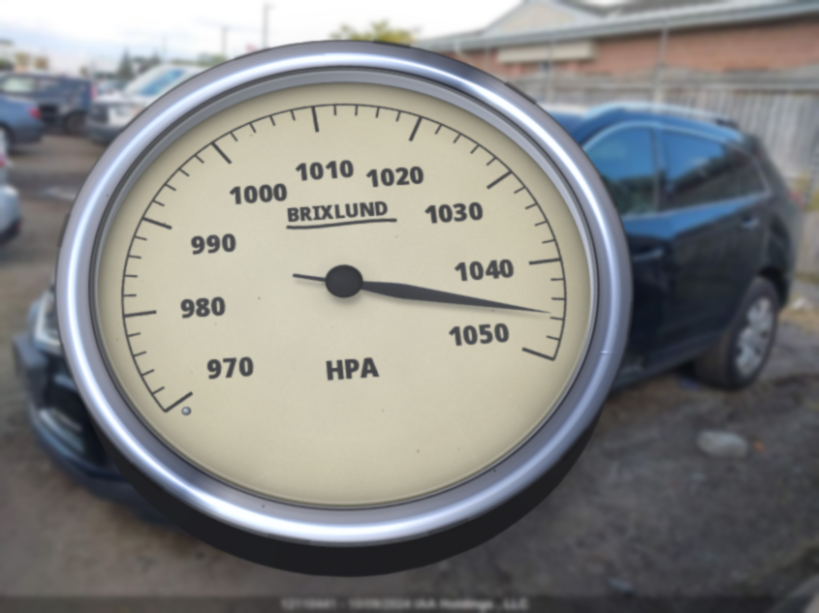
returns 1046 (hPa)
